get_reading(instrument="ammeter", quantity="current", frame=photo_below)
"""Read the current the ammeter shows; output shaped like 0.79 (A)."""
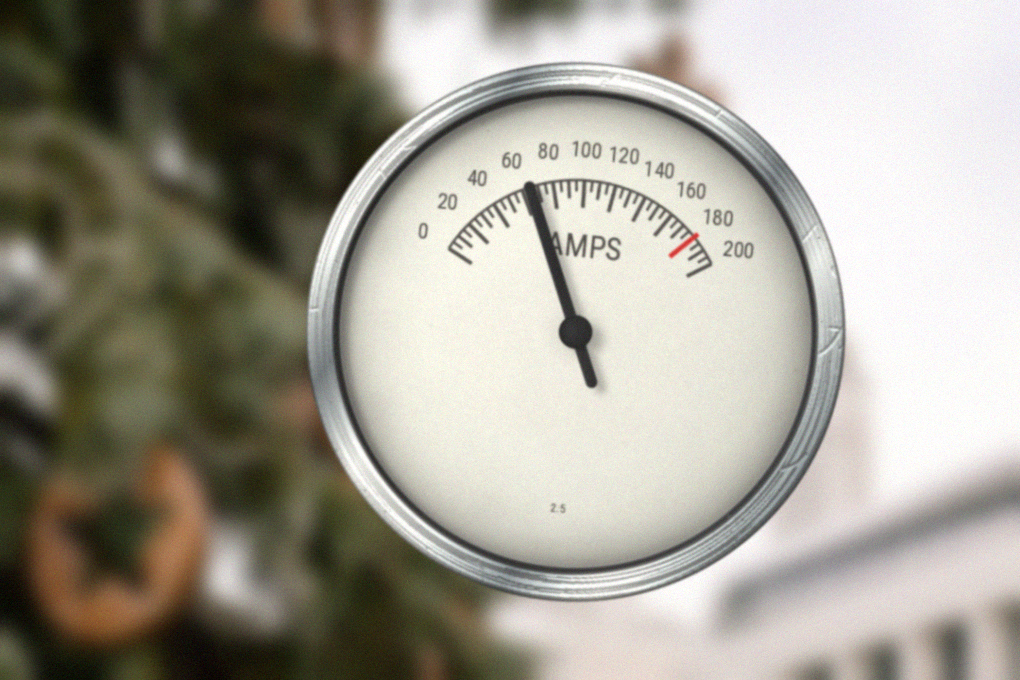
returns 65 (A)
